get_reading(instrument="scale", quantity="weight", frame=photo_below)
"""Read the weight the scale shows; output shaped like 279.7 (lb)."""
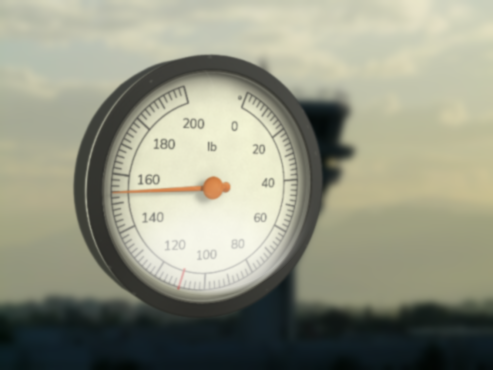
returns 154 (lb)
